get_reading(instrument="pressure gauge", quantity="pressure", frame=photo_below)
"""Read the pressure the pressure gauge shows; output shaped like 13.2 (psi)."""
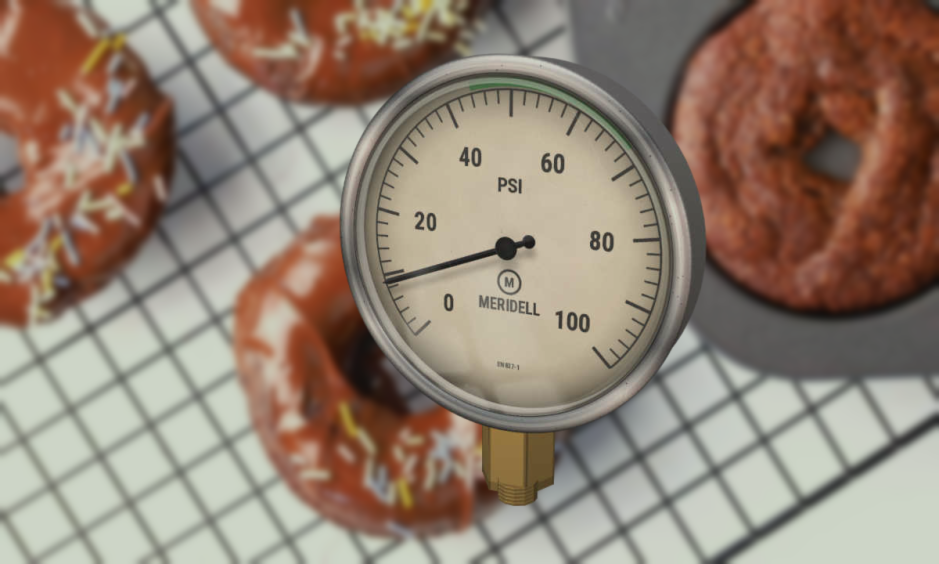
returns 9 (psi)
